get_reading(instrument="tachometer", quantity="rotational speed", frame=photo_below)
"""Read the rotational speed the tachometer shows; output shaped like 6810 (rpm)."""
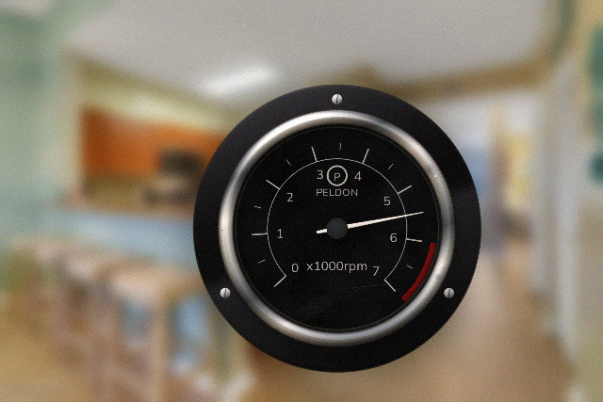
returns 5500 (rpm)
